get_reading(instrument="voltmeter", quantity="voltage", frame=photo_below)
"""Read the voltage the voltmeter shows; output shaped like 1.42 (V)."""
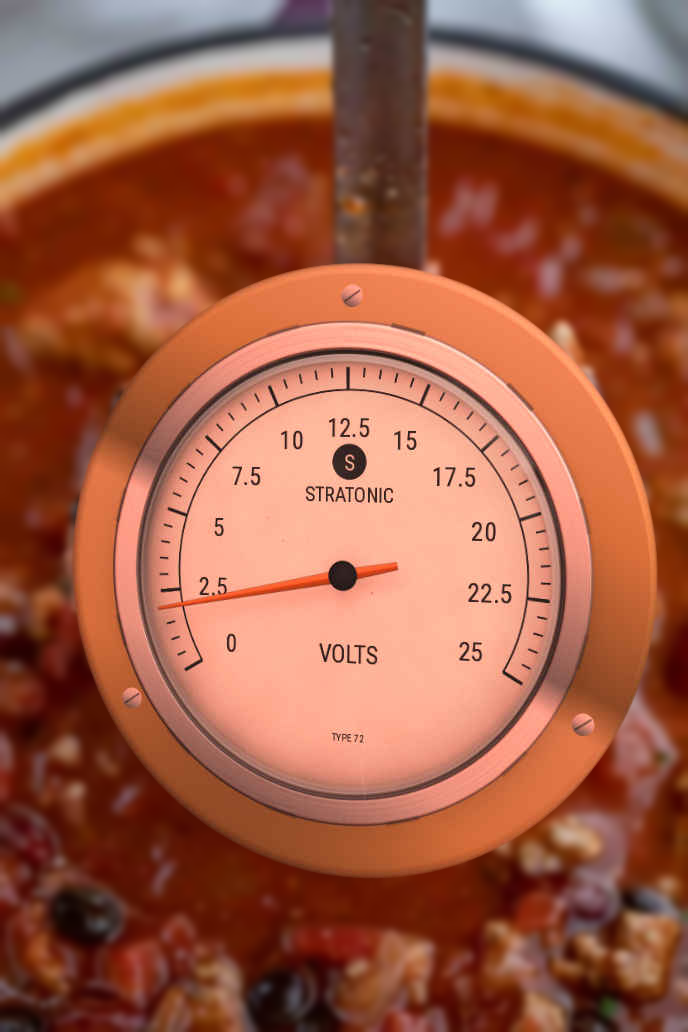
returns 2 (V)
